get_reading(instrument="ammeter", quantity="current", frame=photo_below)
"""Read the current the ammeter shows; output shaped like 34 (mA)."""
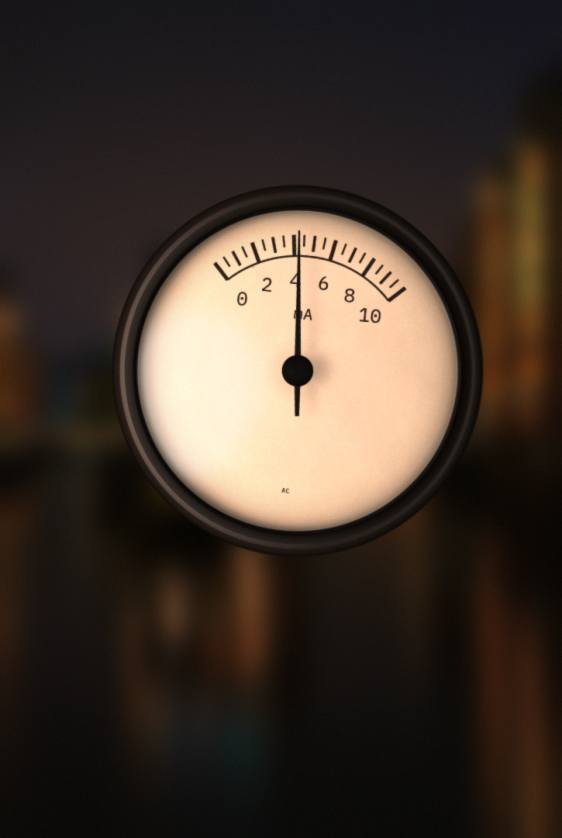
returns 4.25 (mA)
